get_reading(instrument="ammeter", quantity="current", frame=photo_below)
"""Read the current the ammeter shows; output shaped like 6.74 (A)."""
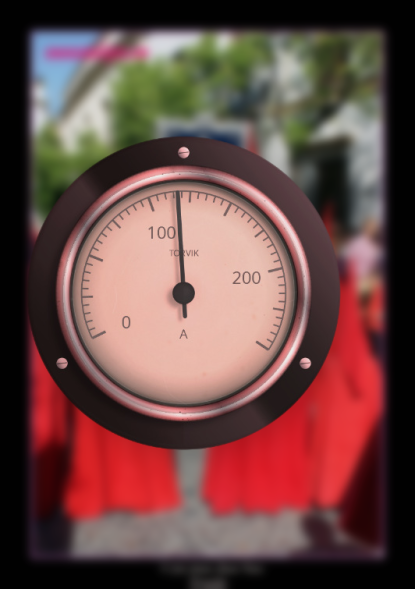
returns 117.5 (A)
